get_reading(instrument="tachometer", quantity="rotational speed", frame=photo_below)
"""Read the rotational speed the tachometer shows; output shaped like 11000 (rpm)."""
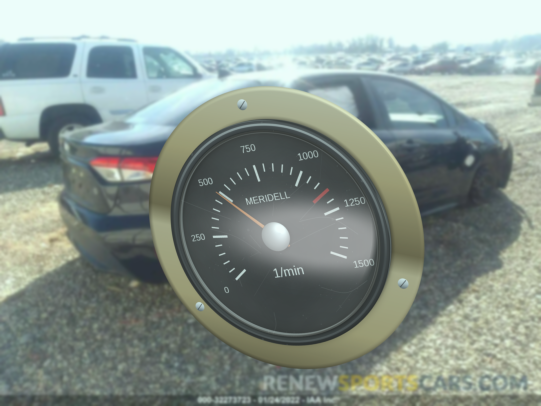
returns 500 (rpm)
